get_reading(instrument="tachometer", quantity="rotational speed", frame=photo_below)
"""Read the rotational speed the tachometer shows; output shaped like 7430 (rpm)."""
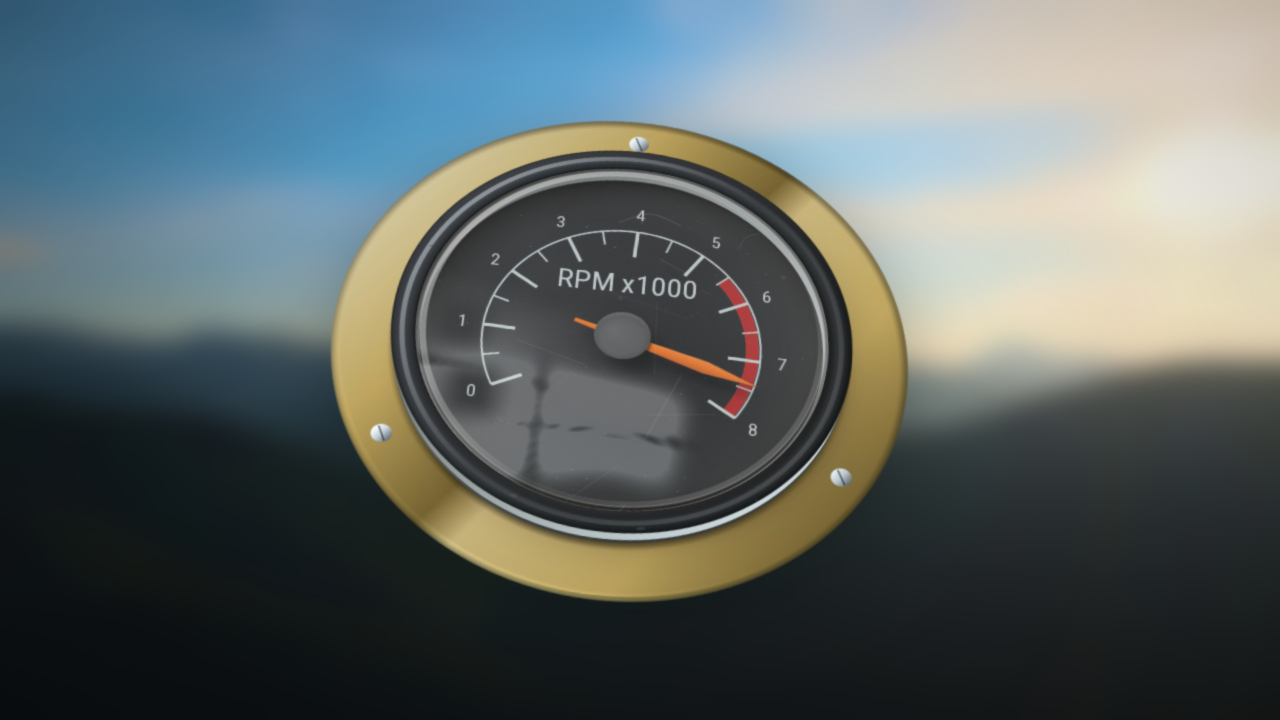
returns 7500 (rpm)
